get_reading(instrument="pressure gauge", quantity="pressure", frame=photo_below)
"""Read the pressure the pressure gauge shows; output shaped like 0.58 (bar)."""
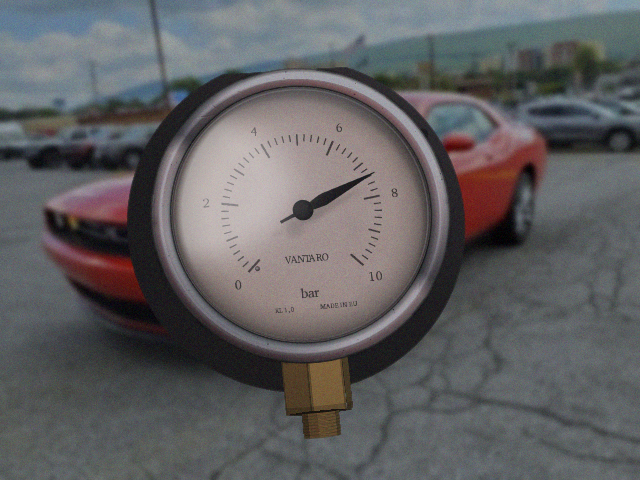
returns 7.4 (bar)
